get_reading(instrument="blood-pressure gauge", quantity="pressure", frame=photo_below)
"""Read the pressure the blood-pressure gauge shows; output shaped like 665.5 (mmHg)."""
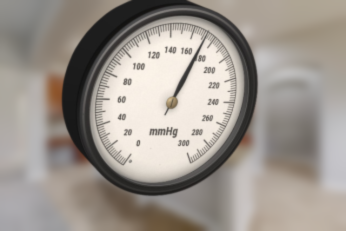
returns 170 (mmHg)
